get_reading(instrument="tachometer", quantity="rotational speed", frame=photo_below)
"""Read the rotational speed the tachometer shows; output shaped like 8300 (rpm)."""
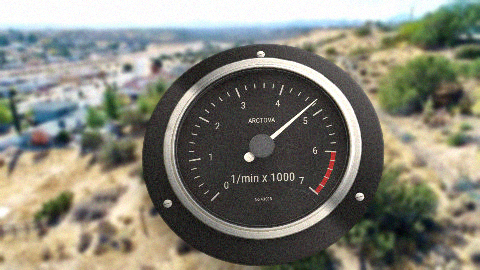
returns 4800 (rpm)
